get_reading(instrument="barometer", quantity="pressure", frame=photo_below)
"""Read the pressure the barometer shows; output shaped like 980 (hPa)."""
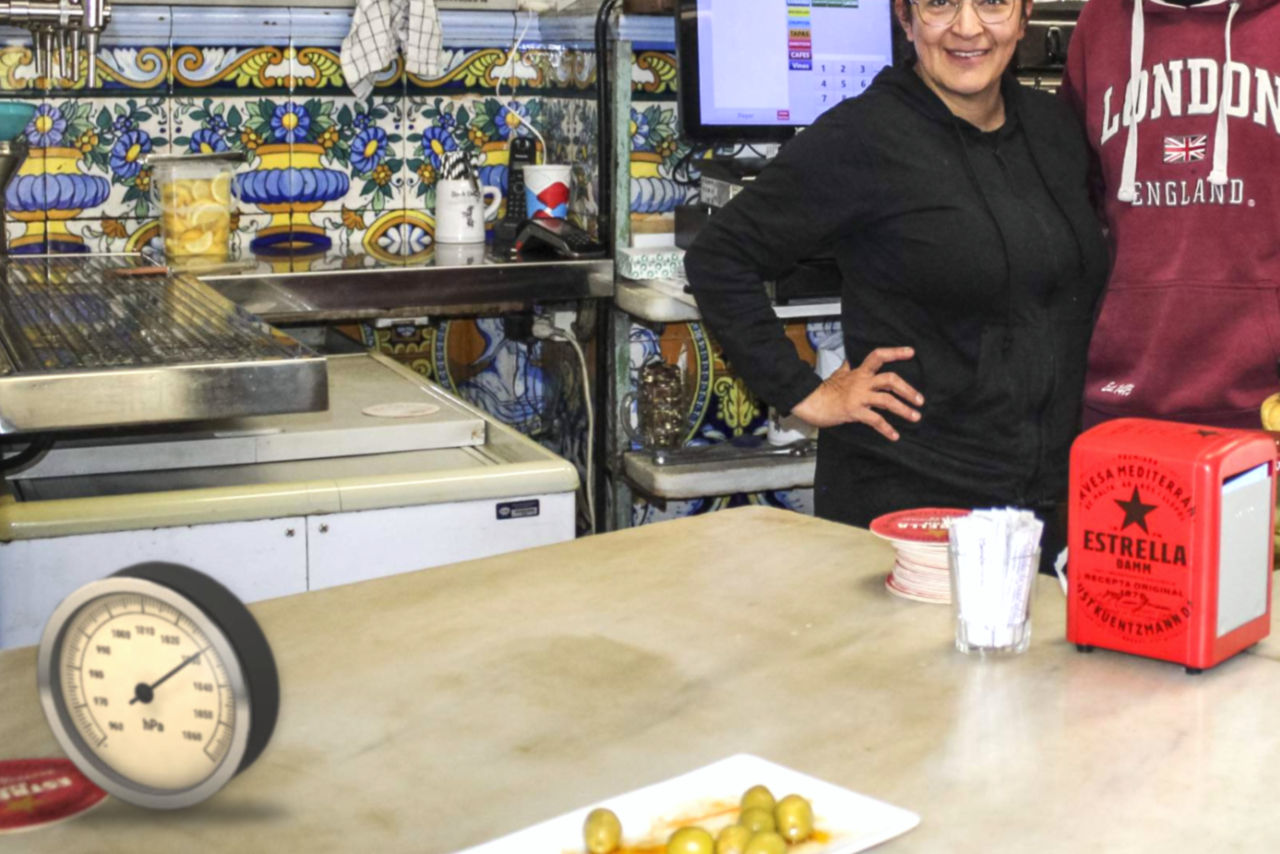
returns 1030 (hPa)
